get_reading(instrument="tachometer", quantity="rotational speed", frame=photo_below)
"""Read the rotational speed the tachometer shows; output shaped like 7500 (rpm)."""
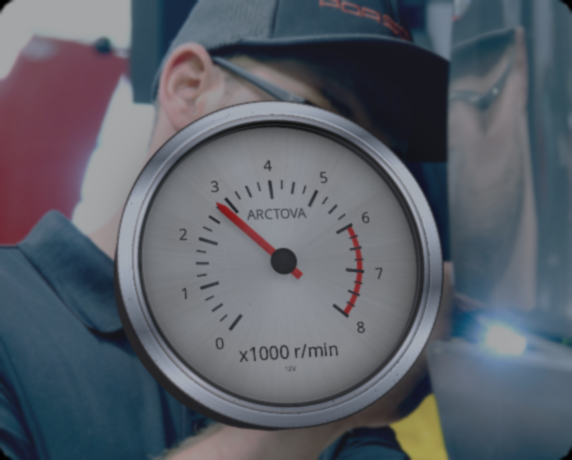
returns 2750 (rpm)
